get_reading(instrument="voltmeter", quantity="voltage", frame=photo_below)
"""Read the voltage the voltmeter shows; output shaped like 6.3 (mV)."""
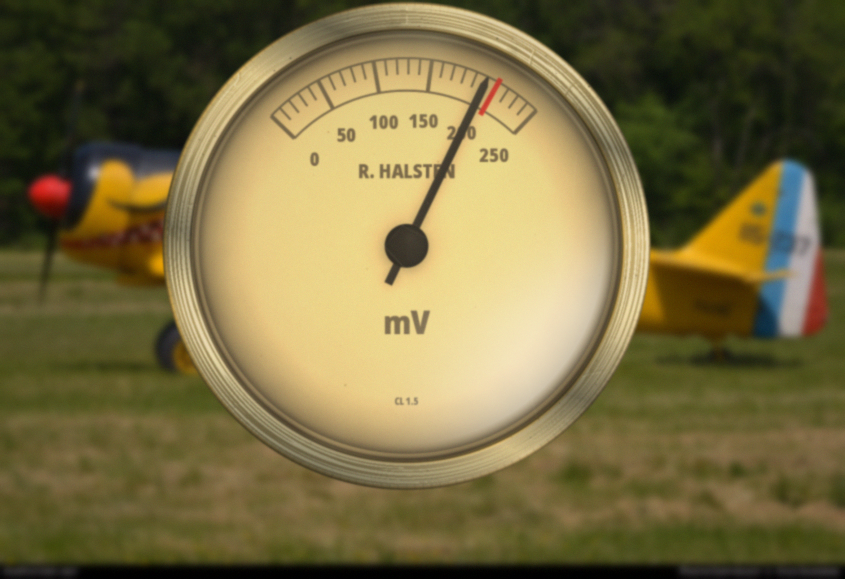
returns 200 (mV)
